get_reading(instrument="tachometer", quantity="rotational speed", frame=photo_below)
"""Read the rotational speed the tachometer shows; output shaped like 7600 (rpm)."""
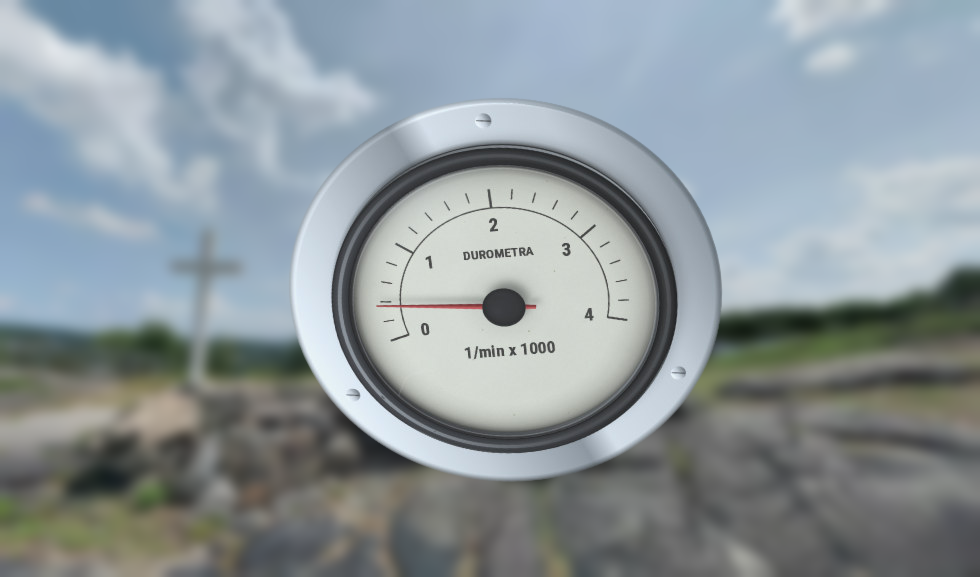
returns 400 (rpm)
